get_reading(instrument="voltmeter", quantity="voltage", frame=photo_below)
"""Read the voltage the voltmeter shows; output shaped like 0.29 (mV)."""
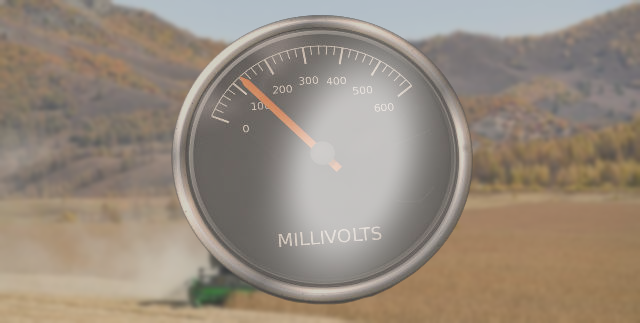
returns 120 (mV)
